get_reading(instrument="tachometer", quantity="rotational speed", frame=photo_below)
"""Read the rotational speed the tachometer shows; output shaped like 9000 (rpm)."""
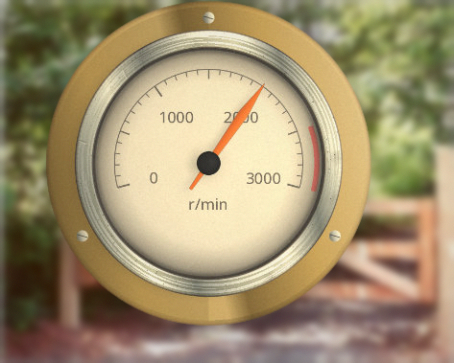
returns 2000 (rpm)
